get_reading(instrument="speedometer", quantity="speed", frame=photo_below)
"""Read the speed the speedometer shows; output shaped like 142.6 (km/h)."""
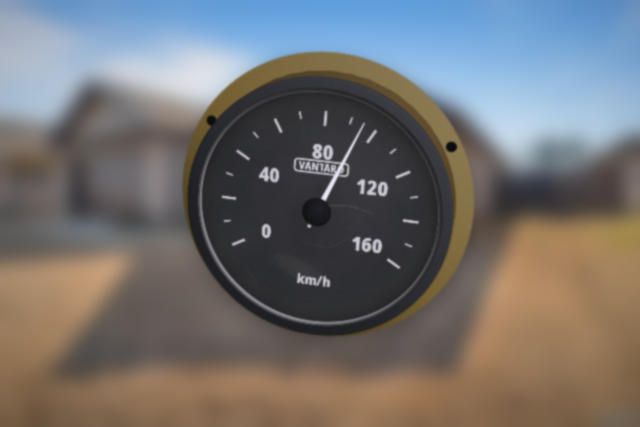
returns 95 (km/h)
